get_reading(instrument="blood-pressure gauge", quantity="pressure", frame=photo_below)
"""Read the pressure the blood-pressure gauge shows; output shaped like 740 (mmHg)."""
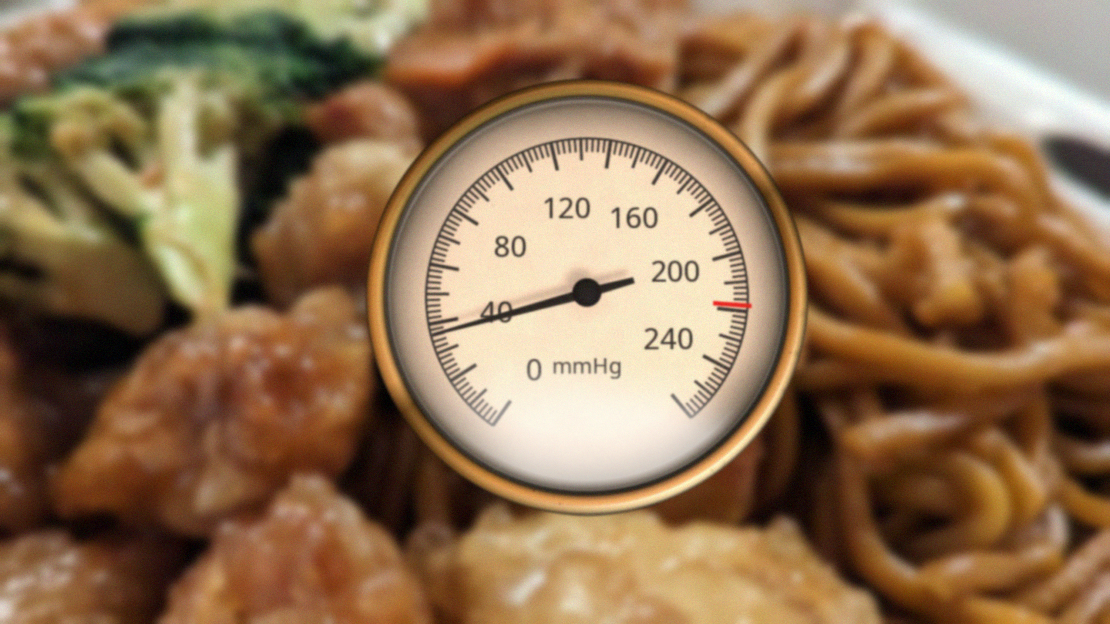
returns 36 (mmHg)
